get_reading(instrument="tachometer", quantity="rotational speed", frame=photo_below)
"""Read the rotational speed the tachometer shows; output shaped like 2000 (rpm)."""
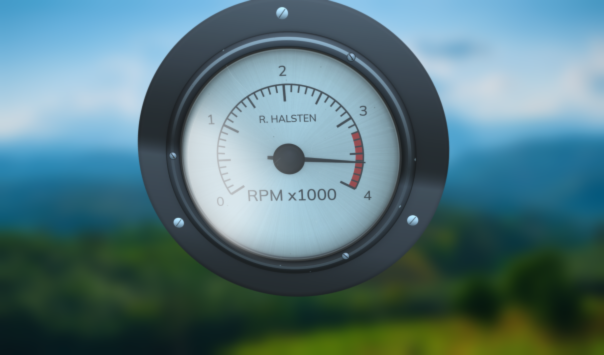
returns 3600 (rpm)
